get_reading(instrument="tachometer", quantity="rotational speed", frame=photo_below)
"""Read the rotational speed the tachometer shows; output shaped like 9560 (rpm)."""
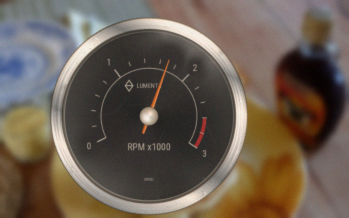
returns 1700 (rpm)
